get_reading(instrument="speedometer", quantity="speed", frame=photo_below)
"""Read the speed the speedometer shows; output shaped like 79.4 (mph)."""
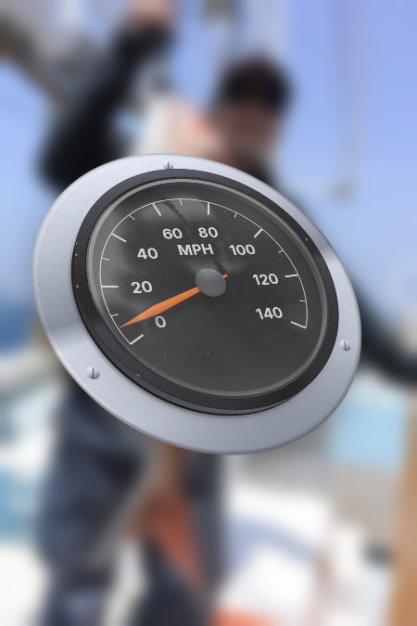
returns 5 (mph)
